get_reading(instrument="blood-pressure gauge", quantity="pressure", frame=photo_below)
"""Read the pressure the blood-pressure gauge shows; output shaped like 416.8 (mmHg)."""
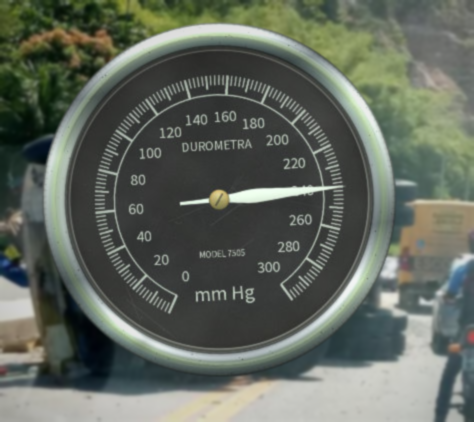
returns 240 (mmHg)
